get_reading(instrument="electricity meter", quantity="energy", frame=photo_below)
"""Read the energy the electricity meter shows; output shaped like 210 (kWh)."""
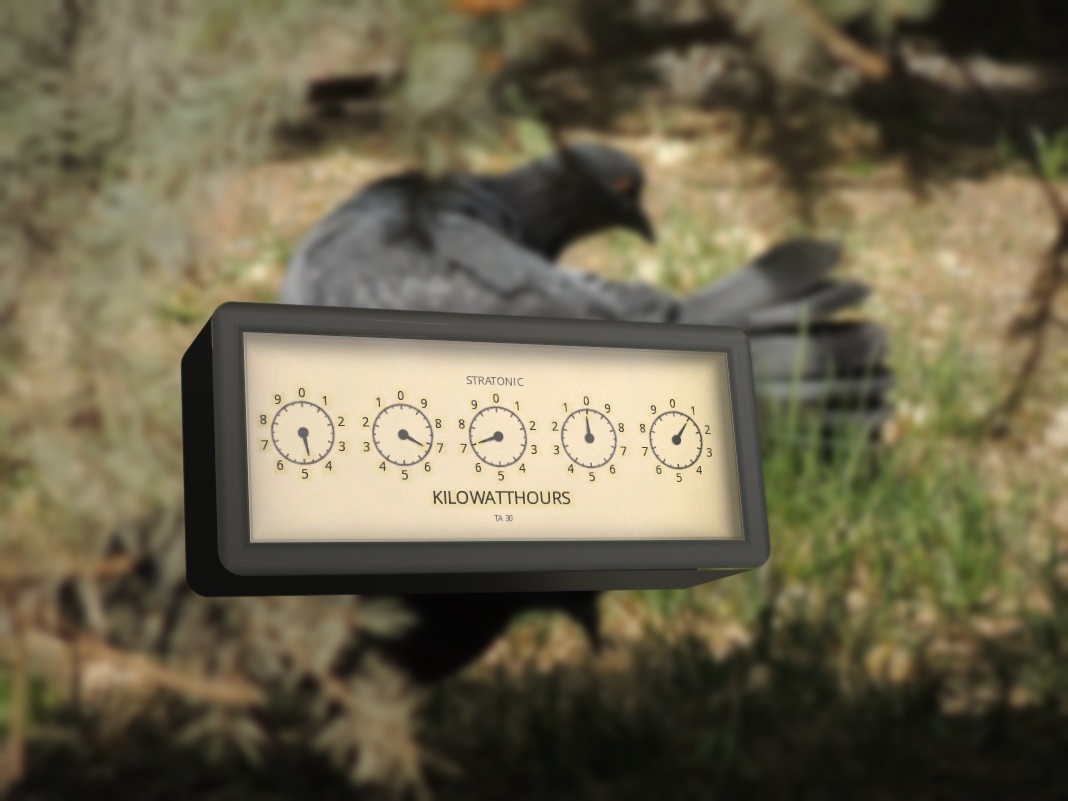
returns 46701 (kWh)
